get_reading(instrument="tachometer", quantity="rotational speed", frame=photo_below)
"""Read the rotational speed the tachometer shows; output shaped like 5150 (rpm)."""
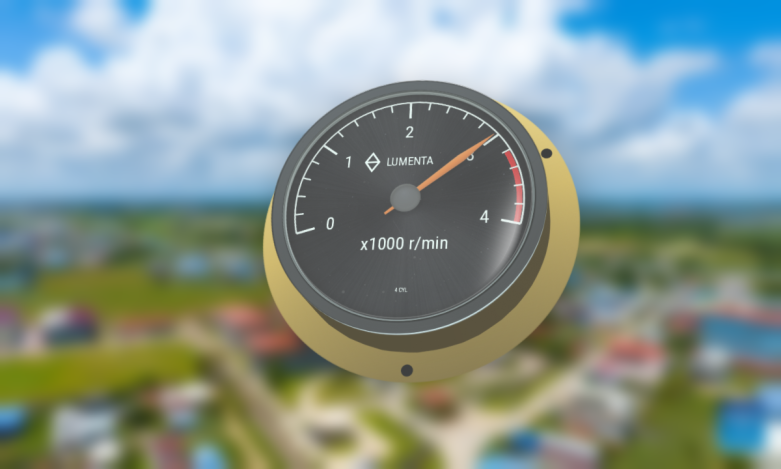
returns 3000 (rpm)
